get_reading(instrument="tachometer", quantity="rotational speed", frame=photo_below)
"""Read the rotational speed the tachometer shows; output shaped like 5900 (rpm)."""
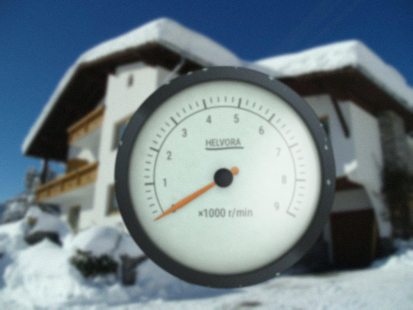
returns 0 (rpm)
